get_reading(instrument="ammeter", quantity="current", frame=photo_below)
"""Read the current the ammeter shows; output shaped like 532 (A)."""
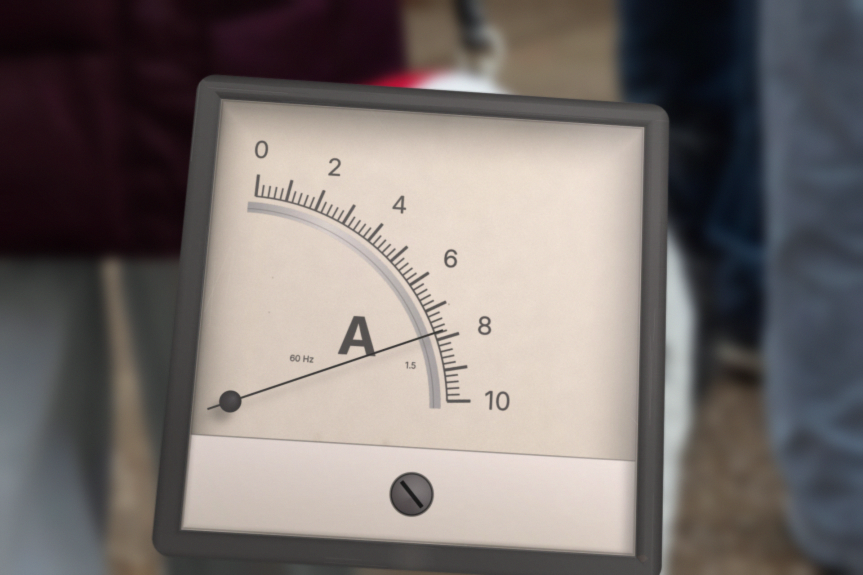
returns 7.8 (A)
